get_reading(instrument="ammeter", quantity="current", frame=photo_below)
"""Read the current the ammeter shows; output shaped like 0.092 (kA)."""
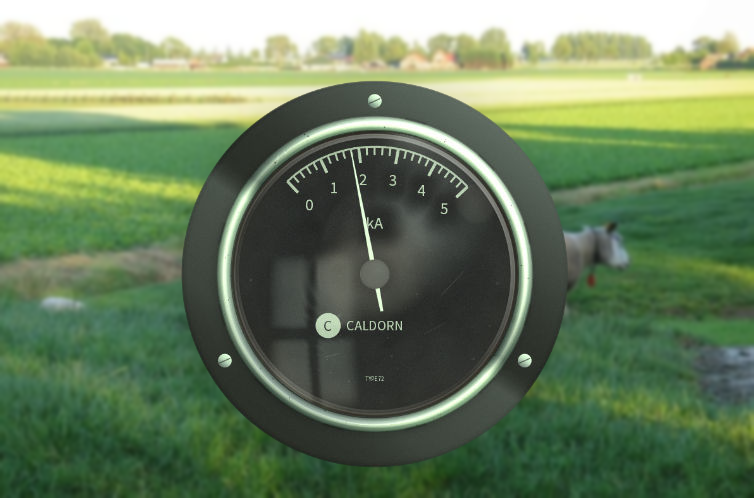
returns 1.8 (kA)
